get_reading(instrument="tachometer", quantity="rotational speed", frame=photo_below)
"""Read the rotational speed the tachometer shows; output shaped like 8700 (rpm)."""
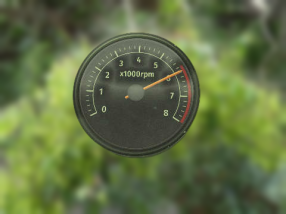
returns 6000 (rpm)
